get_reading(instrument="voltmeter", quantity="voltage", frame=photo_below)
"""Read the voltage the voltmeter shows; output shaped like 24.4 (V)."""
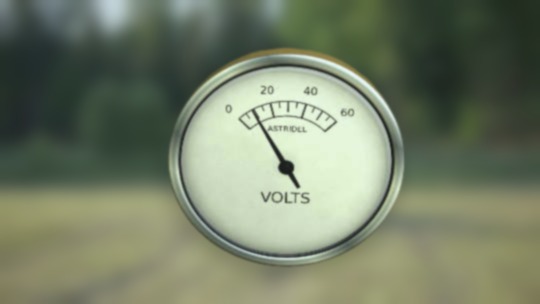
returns 10 (V)
